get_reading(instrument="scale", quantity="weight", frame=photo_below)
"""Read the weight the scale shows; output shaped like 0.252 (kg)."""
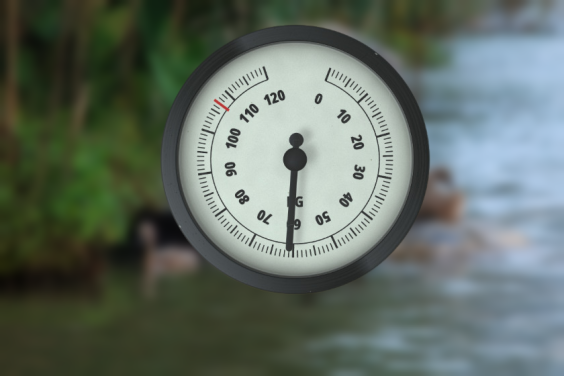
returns 61 (kg)
